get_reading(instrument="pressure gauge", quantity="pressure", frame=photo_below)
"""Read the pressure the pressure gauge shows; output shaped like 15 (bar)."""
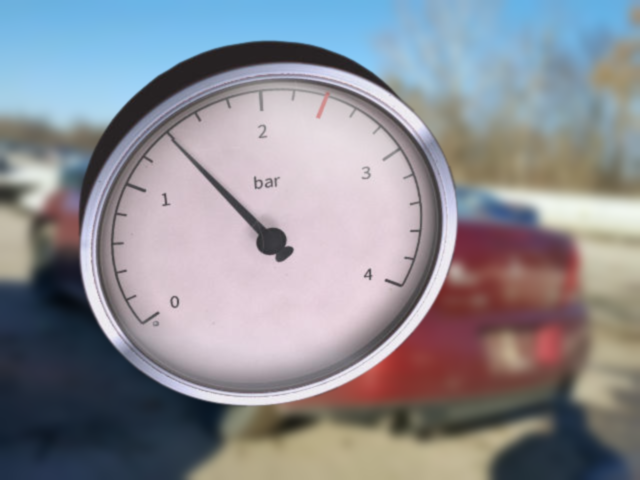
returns 1.4 (bar)
